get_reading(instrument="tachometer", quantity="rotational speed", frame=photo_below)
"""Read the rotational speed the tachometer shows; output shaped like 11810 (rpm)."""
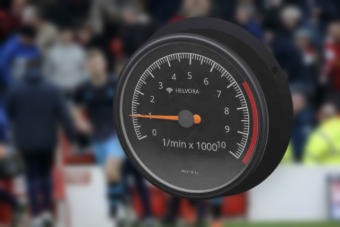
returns 1000 (rpm)
